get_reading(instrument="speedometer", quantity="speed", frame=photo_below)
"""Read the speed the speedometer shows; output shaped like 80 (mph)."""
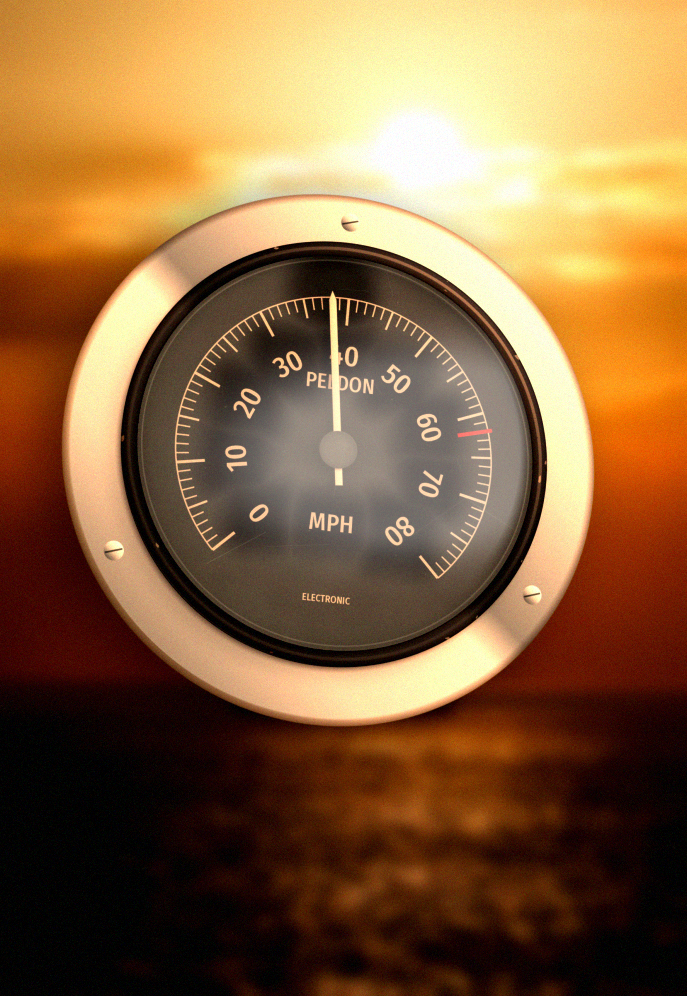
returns 38 (mph)
